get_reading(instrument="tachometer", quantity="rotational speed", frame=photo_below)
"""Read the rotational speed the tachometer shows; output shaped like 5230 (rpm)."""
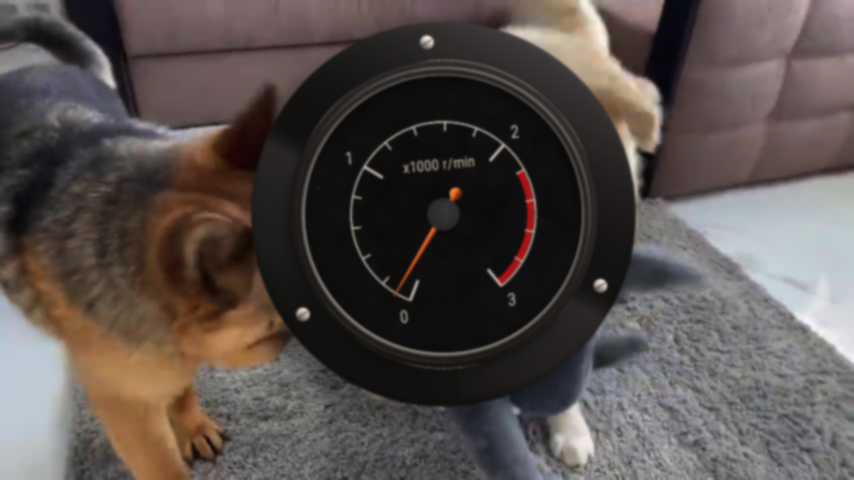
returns 100 (rpm)
